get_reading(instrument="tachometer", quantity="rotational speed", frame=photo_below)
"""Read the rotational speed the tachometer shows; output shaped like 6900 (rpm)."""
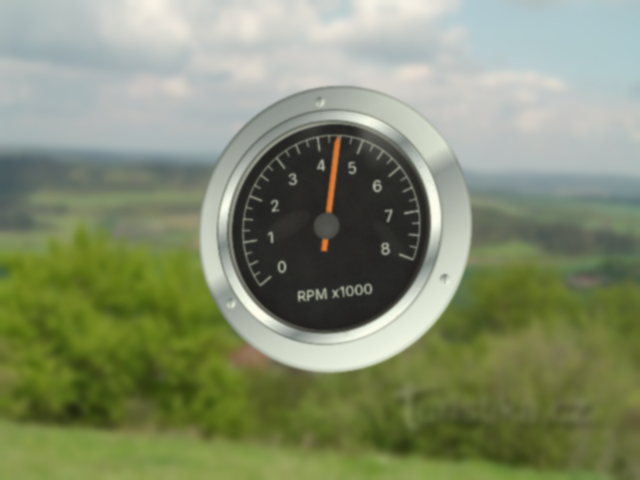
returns 4500 (rpm)
